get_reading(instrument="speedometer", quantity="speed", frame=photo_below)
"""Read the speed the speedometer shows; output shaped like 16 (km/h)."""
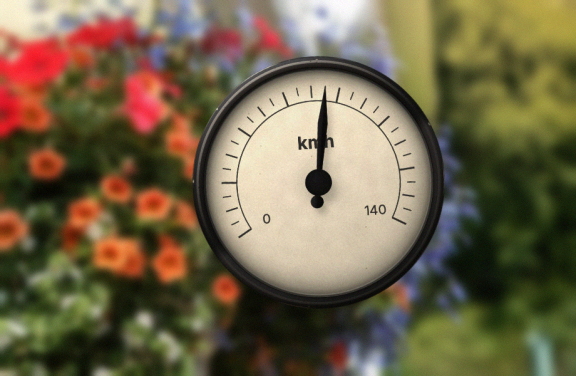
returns 75 (km/h)
